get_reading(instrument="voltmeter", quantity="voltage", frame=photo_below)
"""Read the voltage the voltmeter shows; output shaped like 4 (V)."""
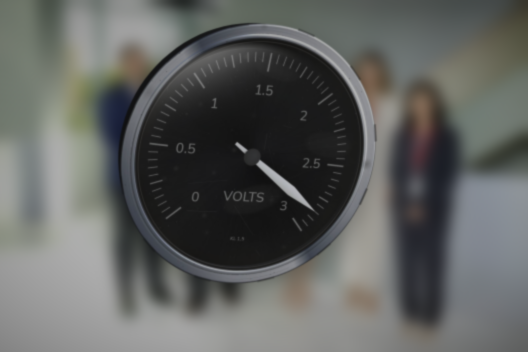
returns 2.85 (V)
